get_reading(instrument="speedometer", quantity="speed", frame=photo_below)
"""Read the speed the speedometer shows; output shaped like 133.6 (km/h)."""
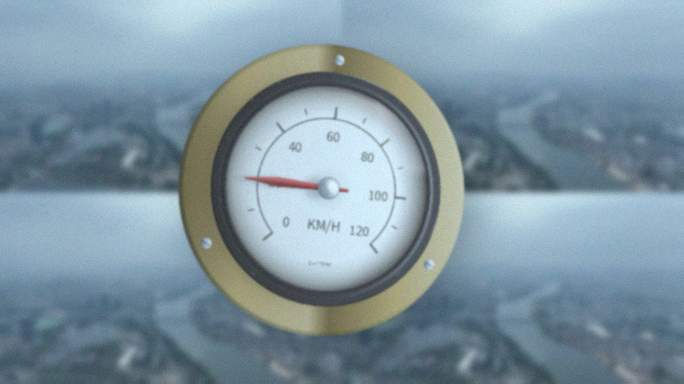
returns 20 (km/h)
